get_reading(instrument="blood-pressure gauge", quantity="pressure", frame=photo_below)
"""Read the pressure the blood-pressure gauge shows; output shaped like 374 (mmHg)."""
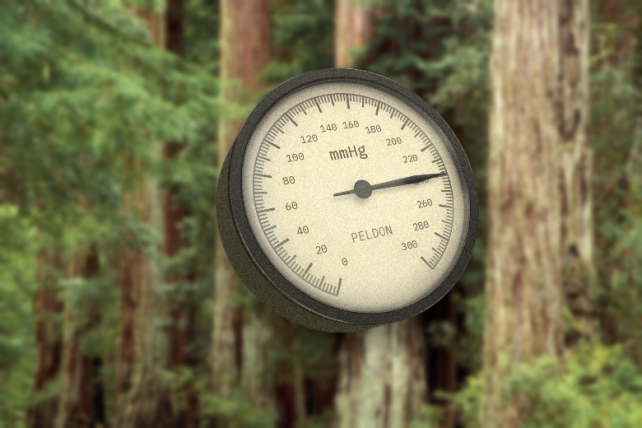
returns 240 (mmHg)
